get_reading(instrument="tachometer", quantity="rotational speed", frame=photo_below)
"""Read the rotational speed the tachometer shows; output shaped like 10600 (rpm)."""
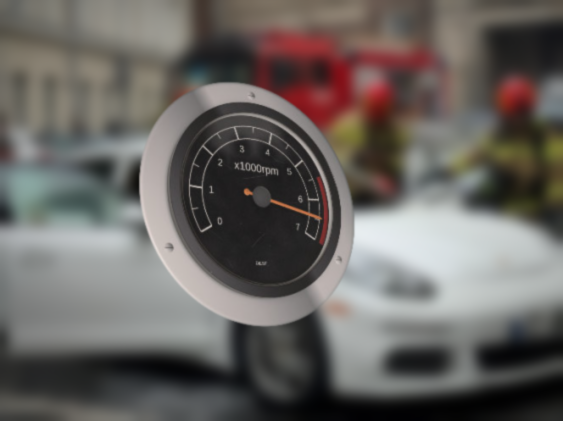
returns 6500 (rpm)
